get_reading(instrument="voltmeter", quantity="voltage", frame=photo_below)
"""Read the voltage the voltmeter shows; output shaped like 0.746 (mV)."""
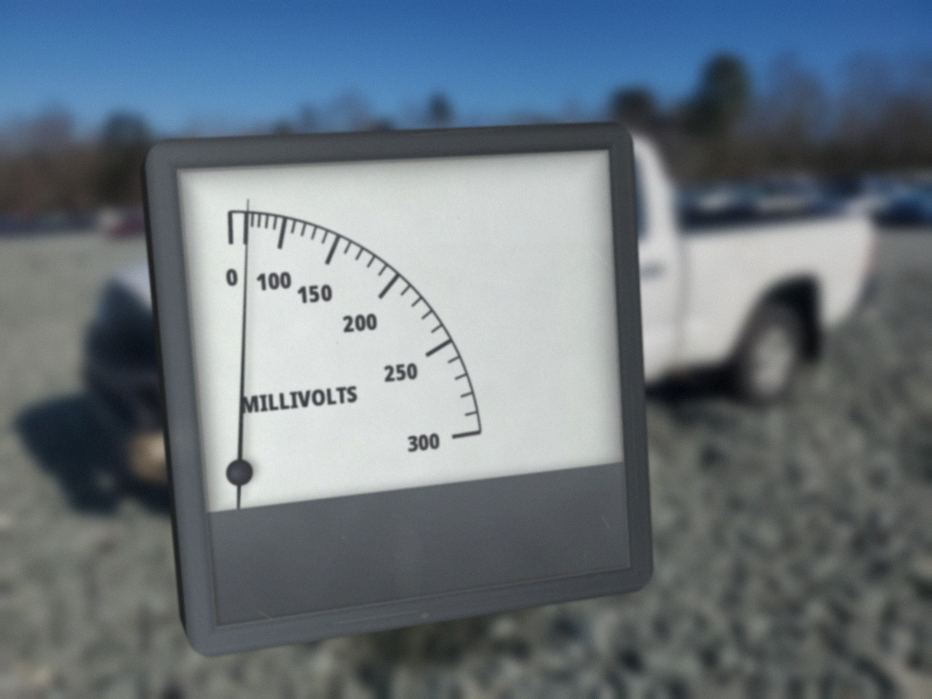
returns 50 (mV)
